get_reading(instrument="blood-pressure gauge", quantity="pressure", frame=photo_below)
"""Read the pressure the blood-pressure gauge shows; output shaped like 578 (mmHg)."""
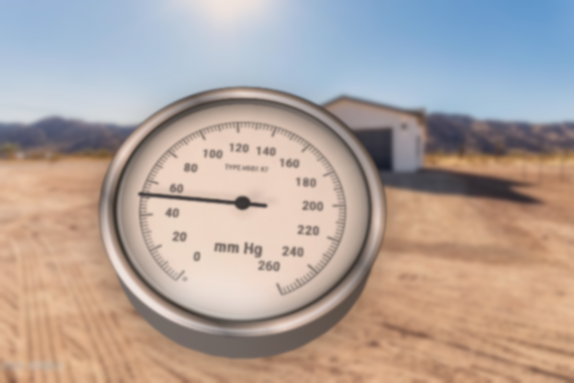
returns 50 (mmHg)
